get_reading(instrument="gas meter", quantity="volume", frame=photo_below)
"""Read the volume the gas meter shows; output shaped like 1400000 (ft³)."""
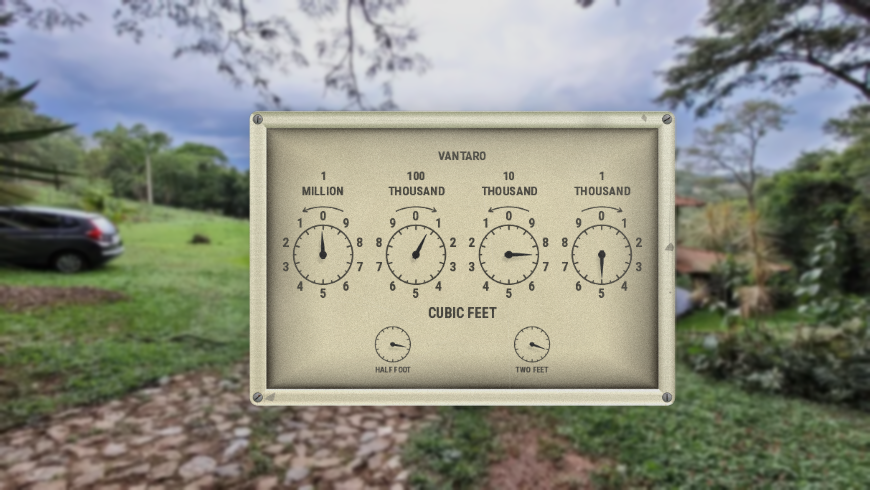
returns 7500 (ft³)
